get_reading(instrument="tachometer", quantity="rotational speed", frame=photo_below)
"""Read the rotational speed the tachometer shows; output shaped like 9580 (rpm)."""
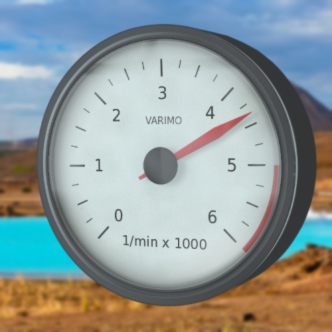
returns 4375 (rpm)
